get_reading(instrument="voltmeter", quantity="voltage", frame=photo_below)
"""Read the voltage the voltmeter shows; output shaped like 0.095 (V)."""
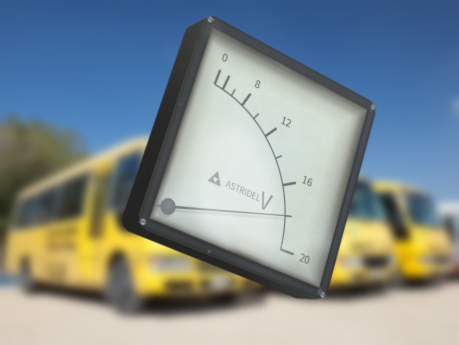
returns 18 (V)
